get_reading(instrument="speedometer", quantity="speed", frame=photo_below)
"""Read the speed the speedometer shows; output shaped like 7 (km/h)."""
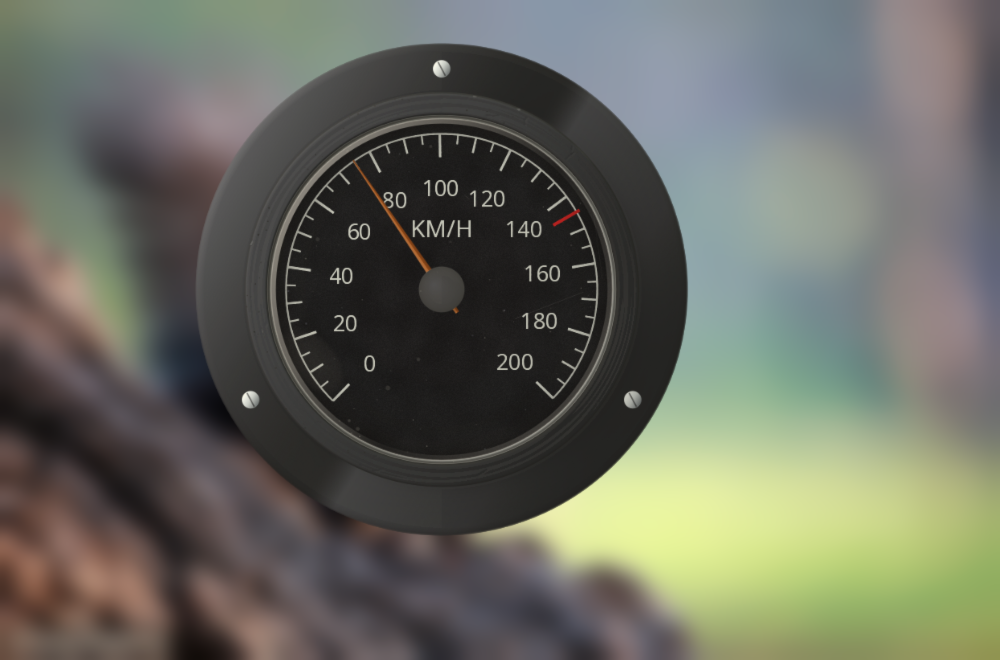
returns 75 (km/h)
